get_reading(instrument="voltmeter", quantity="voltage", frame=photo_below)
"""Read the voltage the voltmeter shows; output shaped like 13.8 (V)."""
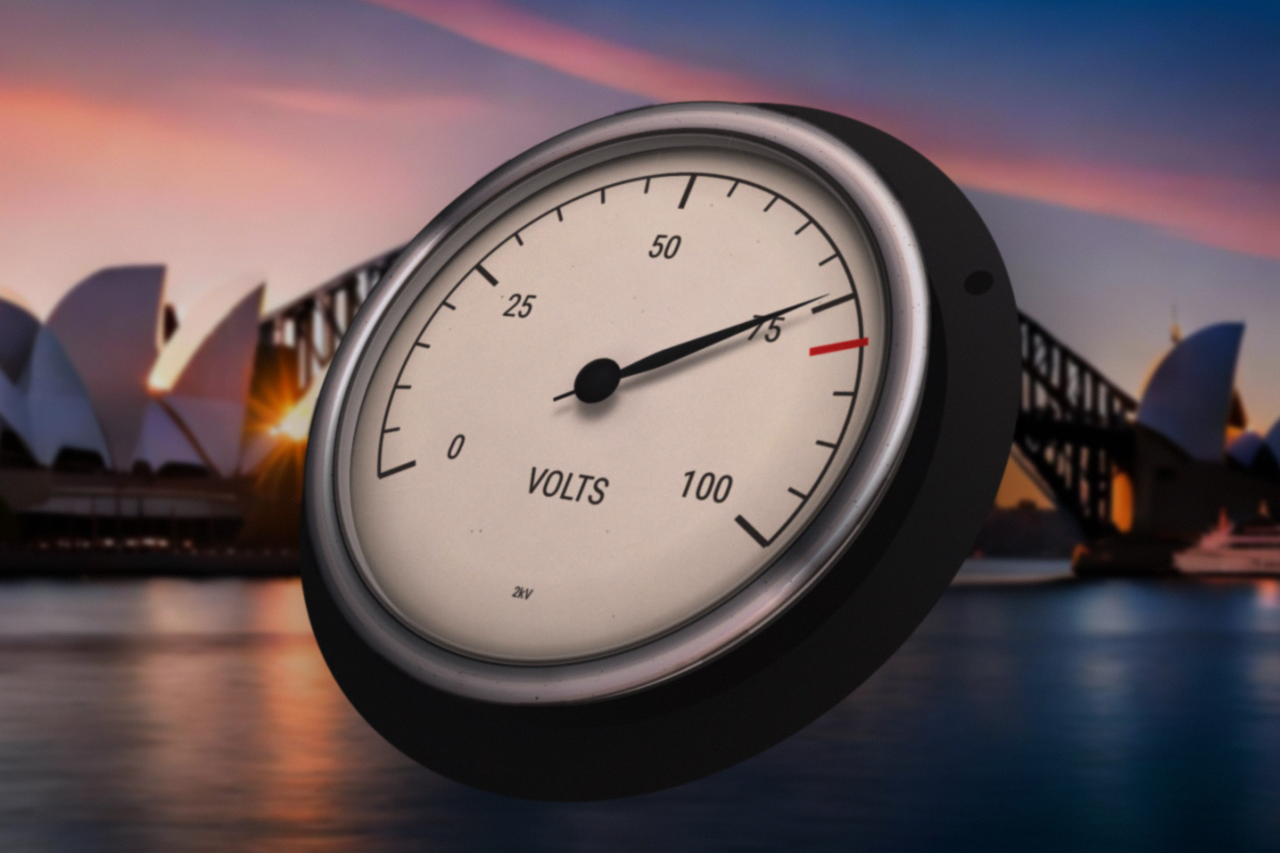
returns 75 (V)
